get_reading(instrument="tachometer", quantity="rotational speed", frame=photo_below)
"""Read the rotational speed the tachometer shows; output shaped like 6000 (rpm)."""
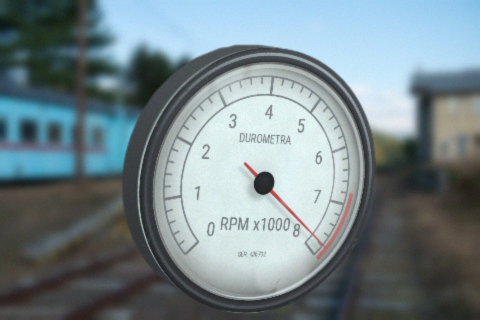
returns 7800 (rpm)
